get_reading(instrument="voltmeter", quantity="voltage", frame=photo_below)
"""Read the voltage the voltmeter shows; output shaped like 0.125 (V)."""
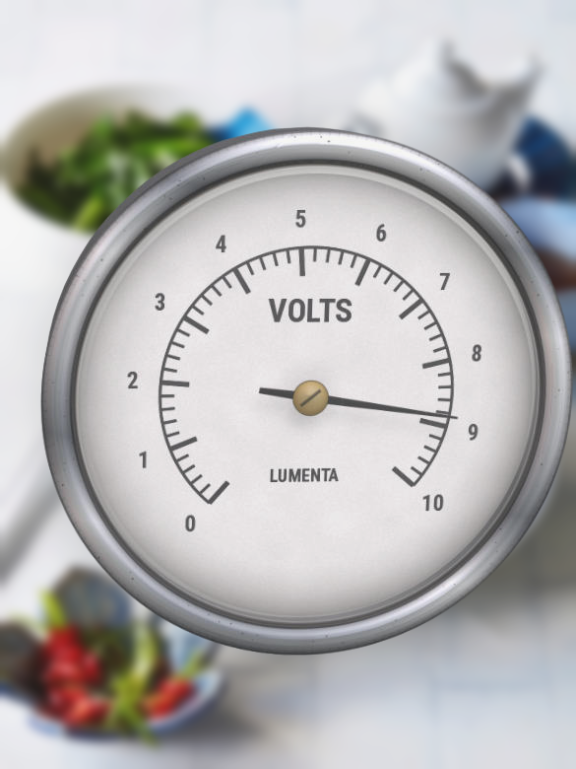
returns 8.8 (V)
